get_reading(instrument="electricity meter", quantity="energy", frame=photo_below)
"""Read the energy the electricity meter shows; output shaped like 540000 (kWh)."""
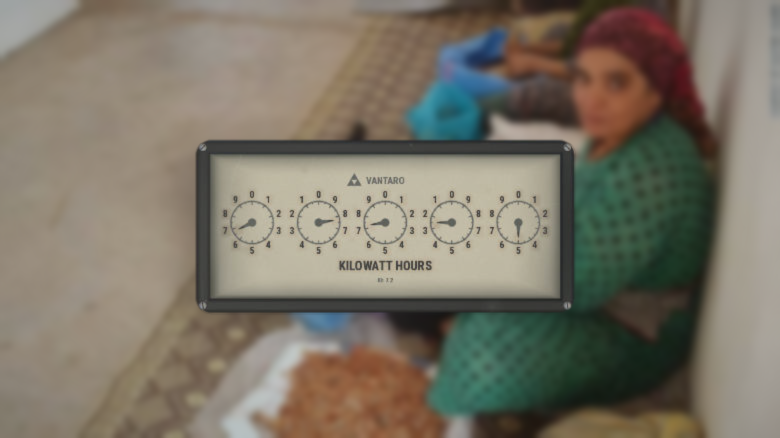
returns 67725 (kWh)
